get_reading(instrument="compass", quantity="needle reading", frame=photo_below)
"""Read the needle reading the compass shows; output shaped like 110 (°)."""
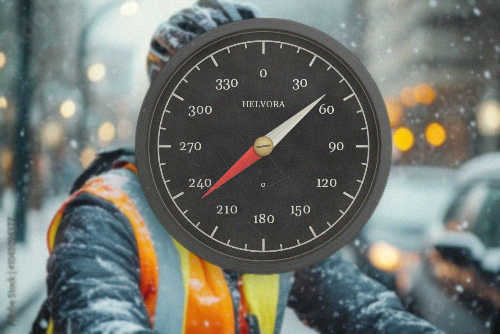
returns 230 (°)
